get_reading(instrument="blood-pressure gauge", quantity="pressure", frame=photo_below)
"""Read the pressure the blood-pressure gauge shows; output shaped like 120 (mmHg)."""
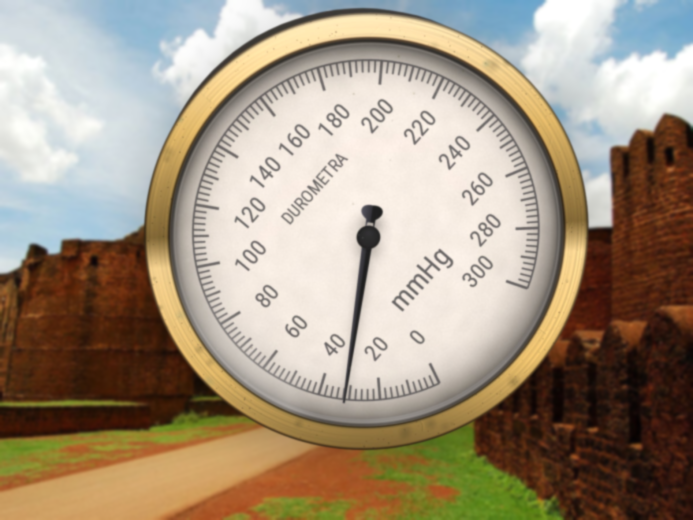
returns 32 (mmHg)
